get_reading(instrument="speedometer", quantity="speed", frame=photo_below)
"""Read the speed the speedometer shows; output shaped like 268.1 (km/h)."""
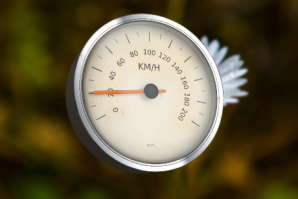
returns 20 (km/h)
